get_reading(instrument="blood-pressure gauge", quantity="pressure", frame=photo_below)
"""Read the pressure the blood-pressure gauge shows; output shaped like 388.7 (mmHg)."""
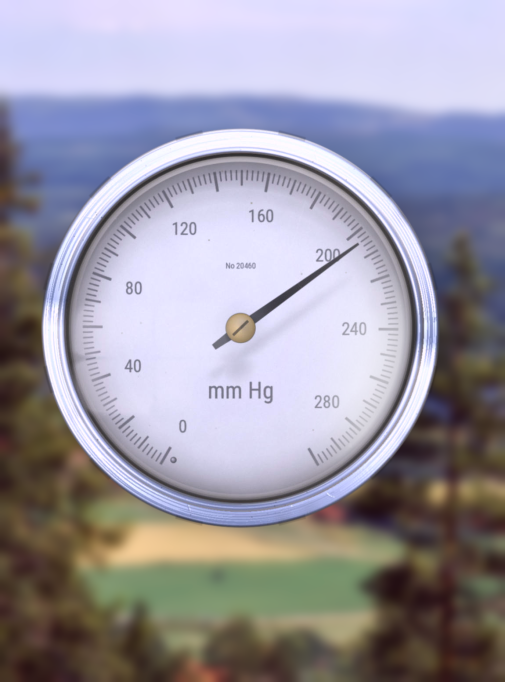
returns 204 (mmHg)
